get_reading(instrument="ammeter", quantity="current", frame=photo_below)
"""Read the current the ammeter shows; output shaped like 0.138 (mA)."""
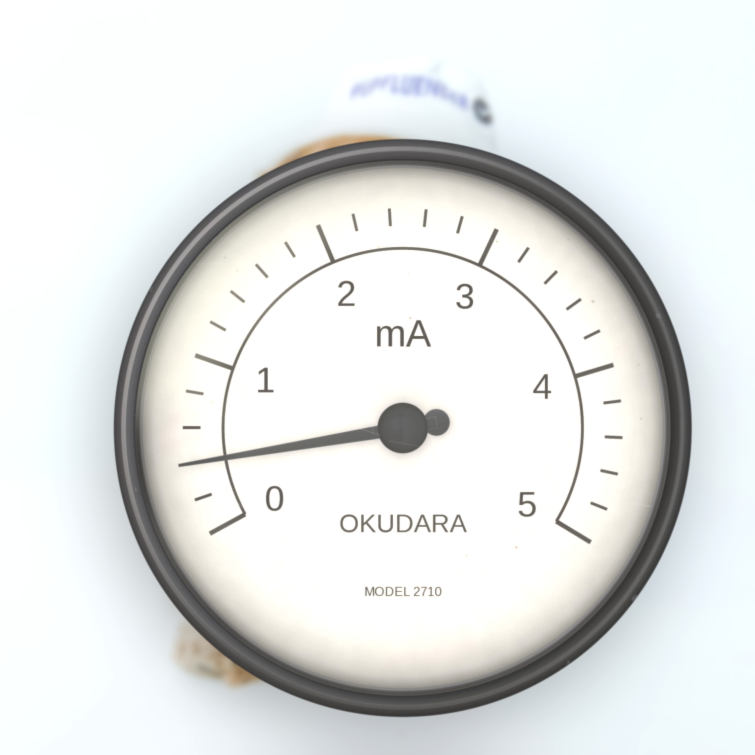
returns 0.4 (mA)
